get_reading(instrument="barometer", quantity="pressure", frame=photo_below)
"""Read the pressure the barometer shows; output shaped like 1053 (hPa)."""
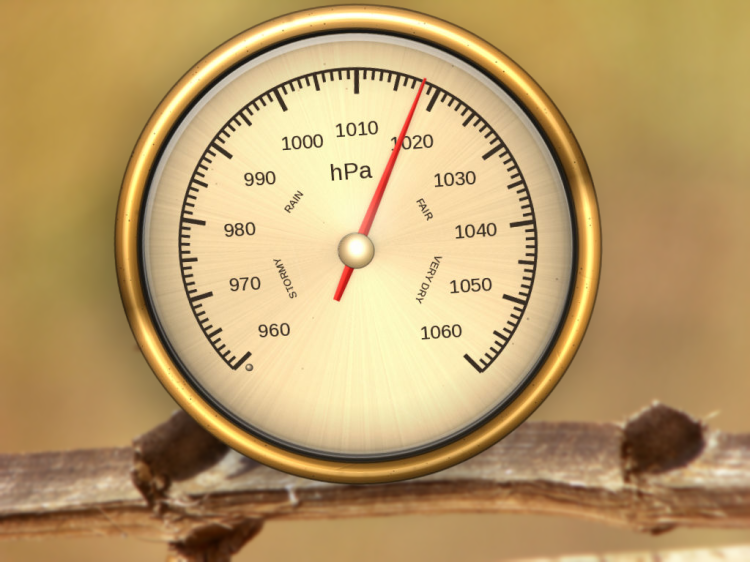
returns 1018 (hPa)
